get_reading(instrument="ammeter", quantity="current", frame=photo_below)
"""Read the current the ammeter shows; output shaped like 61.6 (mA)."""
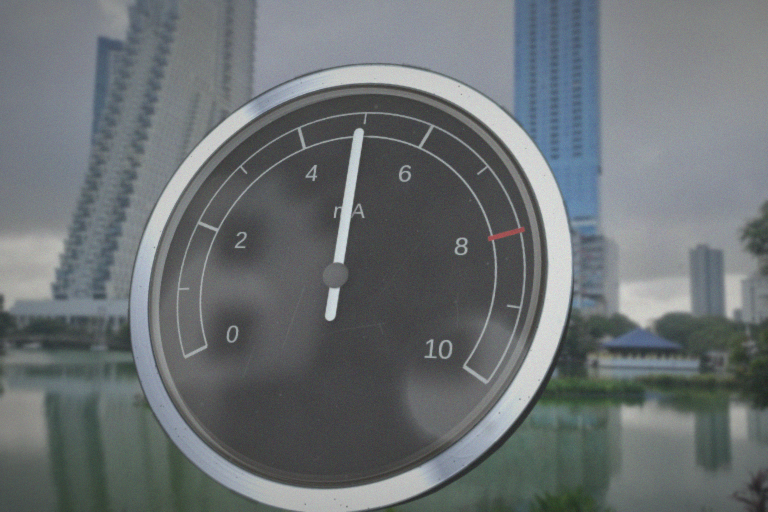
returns 5 (mA)
